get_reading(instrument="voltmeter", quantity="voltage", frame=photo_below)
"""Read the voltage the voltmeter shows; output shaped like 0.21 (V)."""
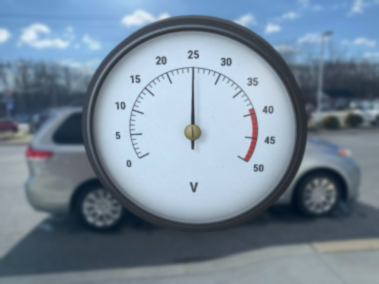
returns 25 (V)
